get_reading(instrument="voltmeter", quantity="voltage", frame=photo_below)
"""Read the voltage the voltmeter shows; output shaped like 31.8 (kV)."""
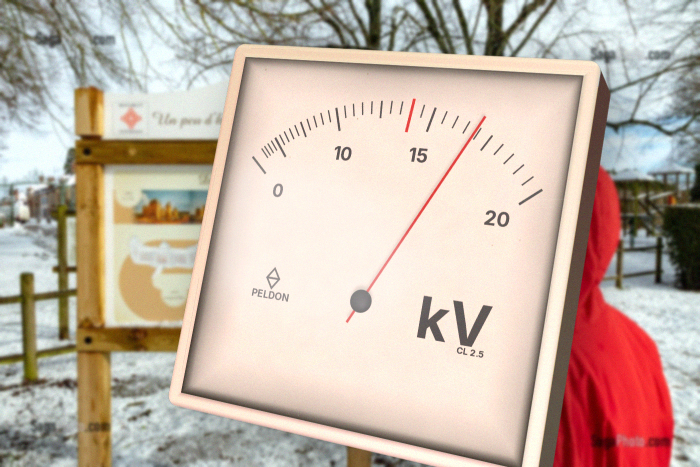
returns 17 (kV)
